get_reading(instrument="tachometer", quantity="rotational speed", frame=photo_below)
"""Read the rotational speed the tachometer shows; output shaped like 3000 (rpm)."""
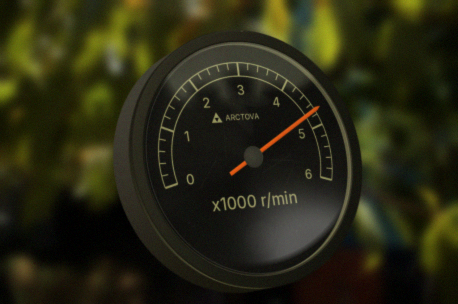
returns 4700 (rpm)
